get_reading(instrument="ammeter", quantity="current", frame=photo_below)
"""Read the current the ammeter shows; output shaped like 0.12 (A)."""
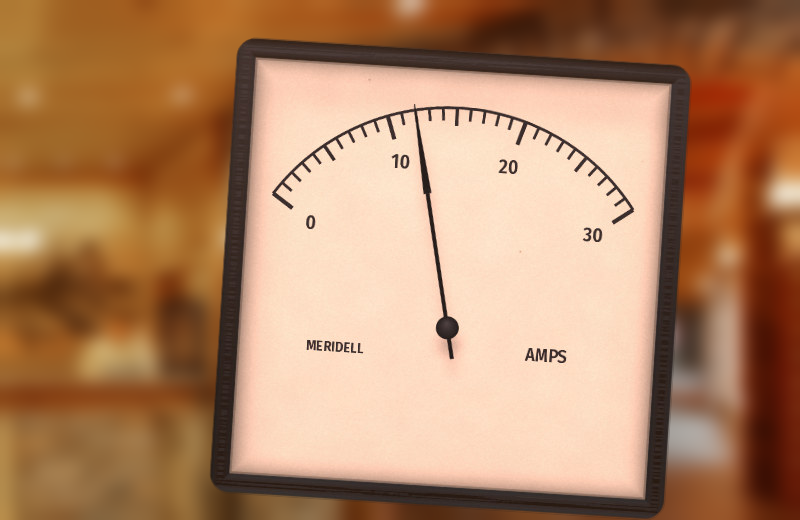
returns 12 (A)
